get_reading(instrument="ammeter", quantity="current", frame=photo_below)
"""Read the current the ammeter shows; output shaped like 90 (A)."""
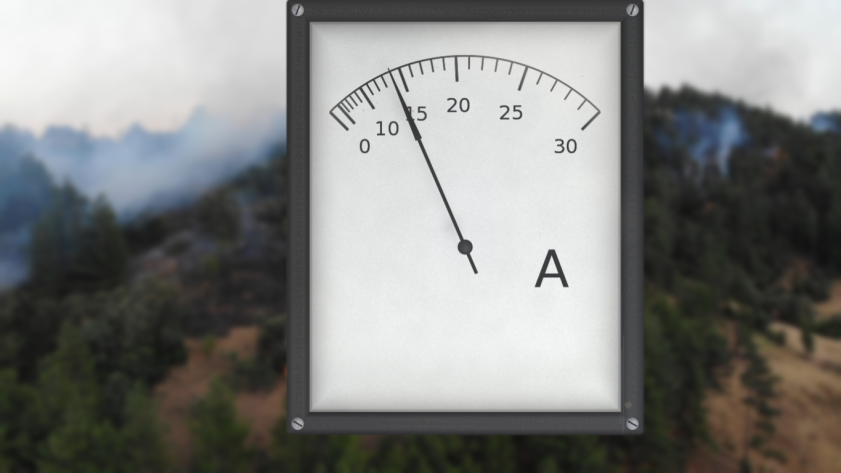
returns 14 (A)
